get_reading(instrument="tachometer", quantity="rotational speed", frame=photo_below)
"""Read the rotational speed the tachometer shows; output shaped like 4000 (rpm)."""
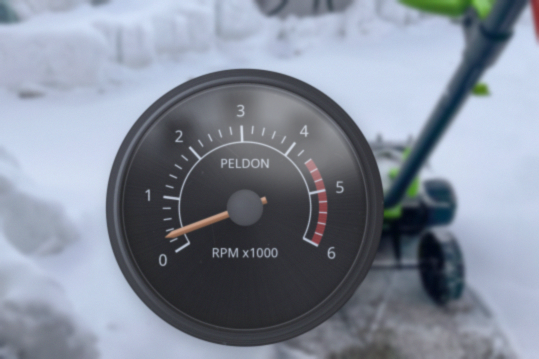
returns 300 (rpm)
